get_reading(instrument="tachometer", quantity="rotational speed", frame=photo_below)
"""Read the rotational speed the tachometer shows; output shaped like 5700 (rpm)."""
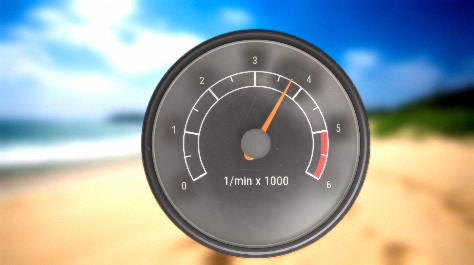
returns 3750 (rpm)
